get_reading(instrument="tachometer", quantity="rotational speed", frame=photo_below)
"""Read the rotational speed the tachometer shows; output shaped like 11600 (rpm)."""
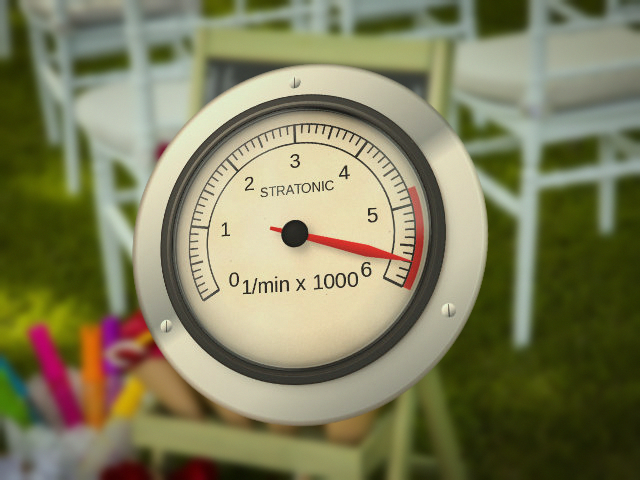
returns 5700 (rpm)
